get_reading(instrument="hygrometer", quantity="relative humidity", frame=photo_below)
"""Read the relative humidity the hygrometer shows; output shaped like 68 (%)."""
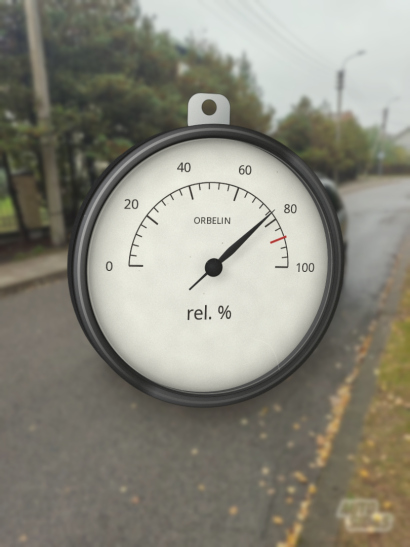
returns 76 (%)
